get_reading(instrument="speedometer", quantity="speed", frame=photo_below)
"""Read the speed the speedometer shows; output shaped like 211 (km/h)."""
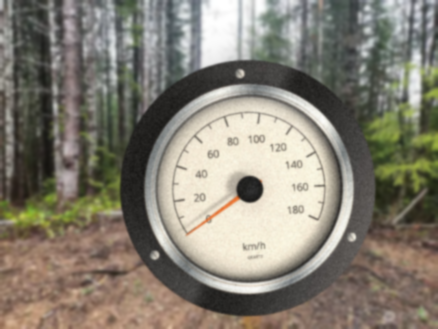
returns 0 (km/h)
